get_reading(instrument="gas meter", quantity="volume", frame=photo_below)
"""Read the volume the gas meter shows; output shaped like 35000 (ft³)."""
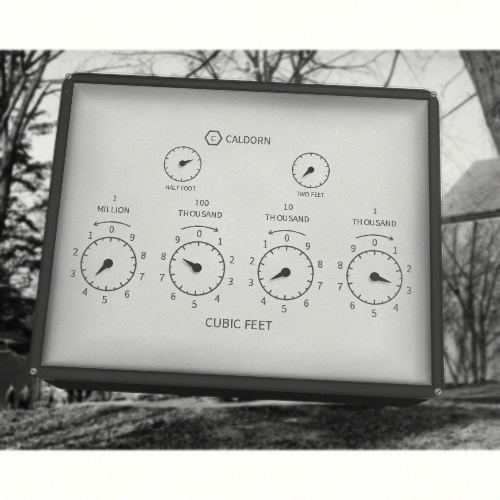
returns 383300 (ft³)
